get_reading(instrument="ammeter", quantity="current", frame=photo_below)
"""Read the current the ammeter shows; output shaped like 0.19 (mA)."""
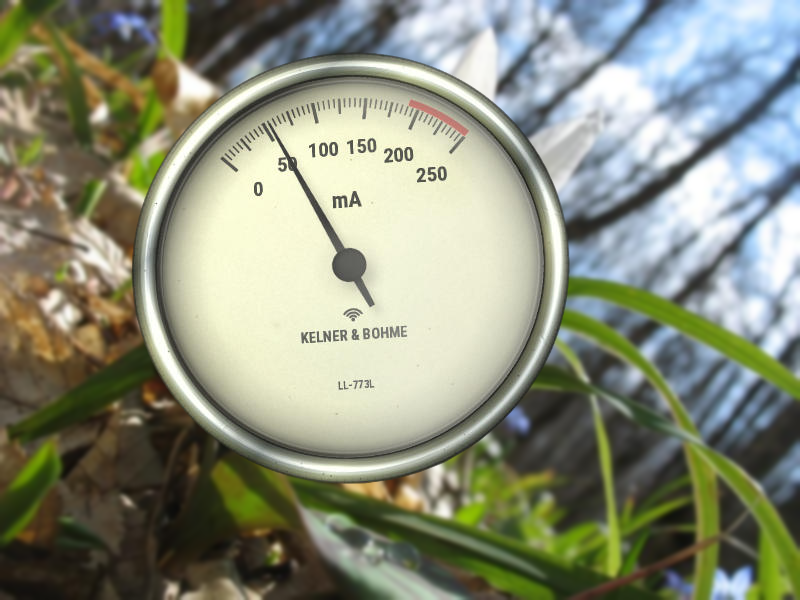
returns 55 (mA)
